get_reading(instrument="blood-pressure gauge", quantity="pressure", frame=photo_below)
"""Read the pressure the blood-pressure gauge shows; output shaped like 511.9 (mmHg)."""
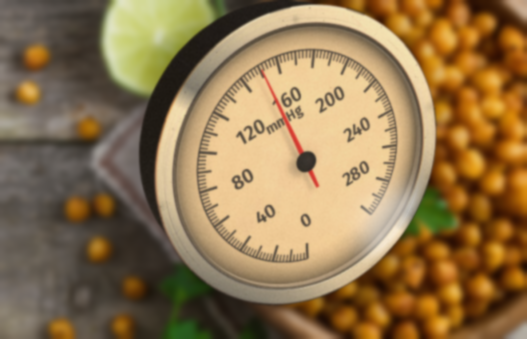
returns 150 (mmHg)
